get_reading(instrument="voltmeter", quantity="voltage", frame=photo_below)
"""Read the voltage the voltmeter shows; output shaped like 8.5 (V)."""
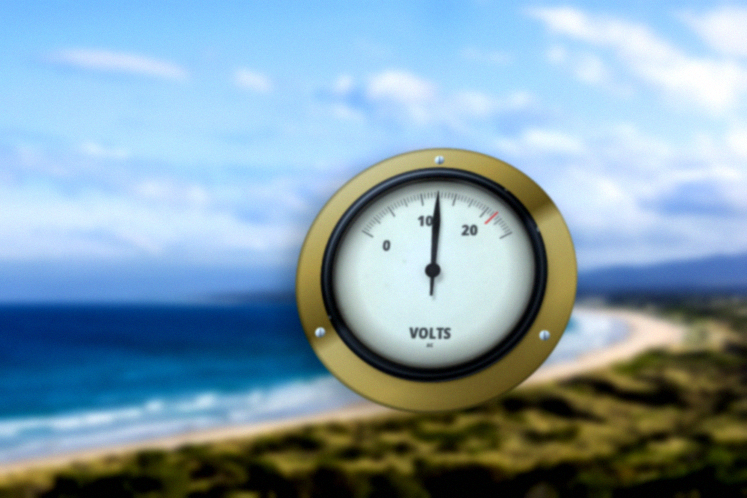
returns 12.5 (V)
